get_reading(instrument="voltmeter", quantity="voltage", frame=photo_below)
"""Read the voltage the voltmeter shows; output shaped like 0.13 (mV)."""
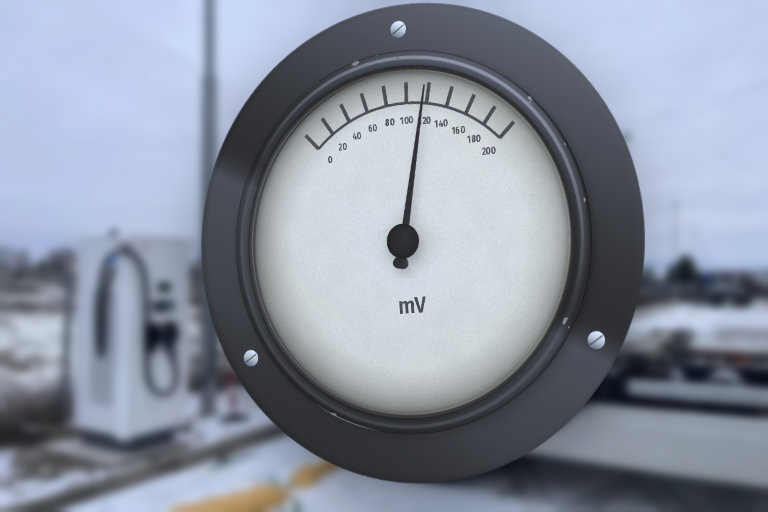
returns 120 (mV)
